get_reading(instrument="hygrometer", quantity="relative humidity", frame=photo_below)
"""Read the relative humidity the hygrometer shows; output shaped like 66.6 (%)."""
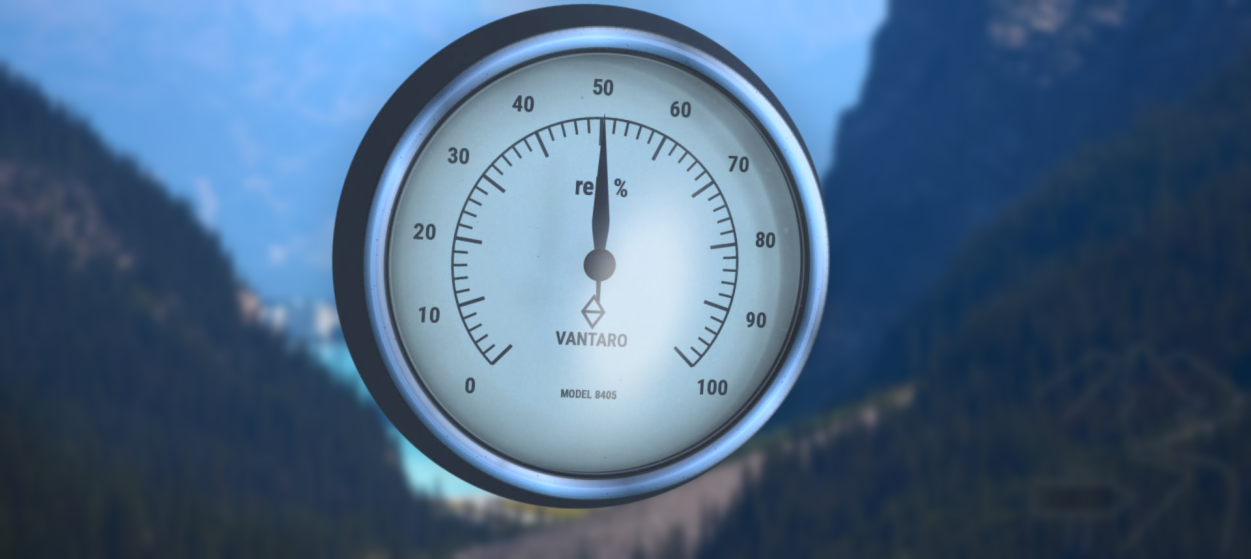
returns 50 (%)
